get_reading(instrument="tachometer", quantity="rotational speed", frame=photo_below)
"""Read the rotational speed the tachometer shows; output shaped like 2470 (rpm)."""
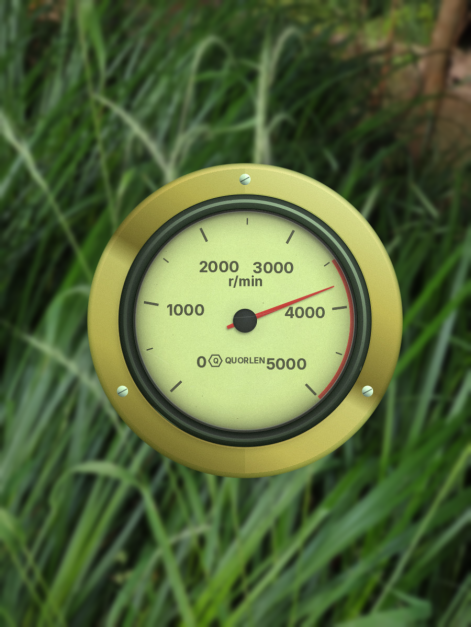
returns 3750 (rpm)
